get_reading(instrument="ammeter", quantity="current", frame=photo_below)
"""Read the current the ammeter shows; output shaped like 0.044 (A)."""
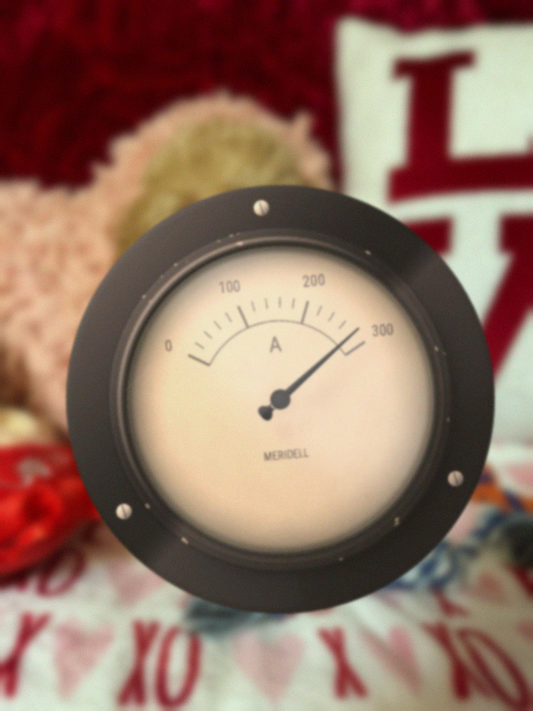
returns 280 (A)
